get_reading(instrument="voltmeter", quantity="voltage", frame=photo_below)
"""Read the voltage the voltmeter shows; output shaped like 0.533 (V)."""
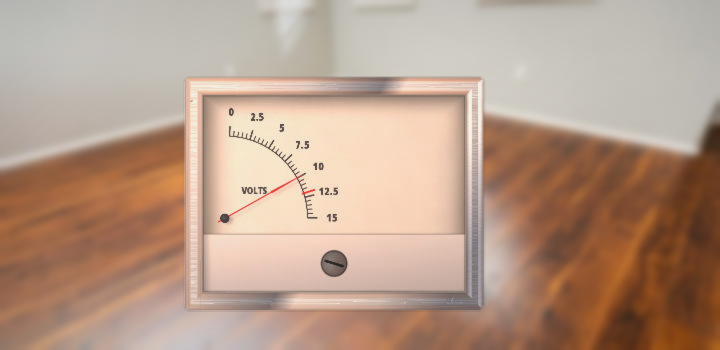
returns 10 (V)
